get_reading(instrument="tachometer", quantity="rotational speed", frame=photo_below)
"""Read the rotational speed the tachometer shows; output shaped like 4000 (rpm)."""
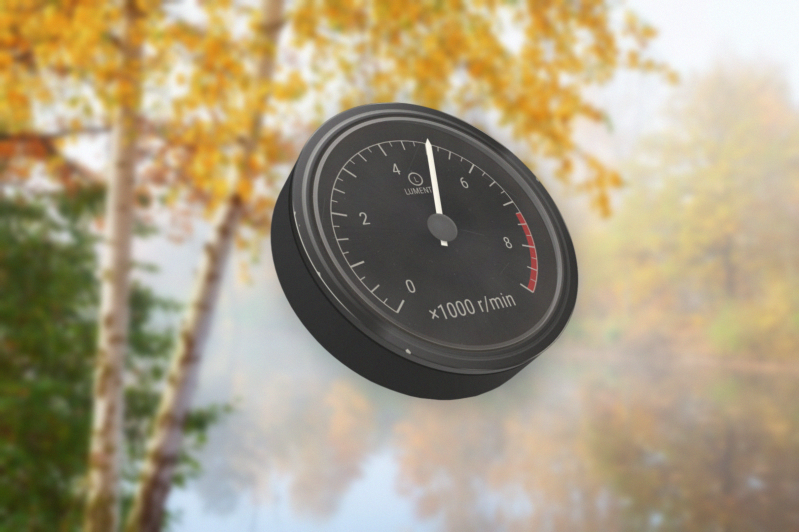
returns 5000 (rpm)
